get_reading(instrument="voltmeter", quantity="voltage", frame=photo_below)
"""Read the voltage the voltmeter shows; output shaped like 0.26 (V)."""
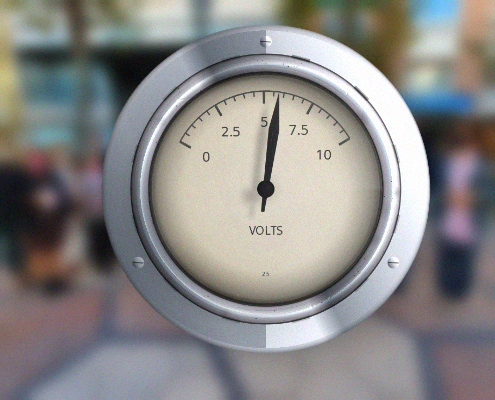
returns 5.75 (V)
